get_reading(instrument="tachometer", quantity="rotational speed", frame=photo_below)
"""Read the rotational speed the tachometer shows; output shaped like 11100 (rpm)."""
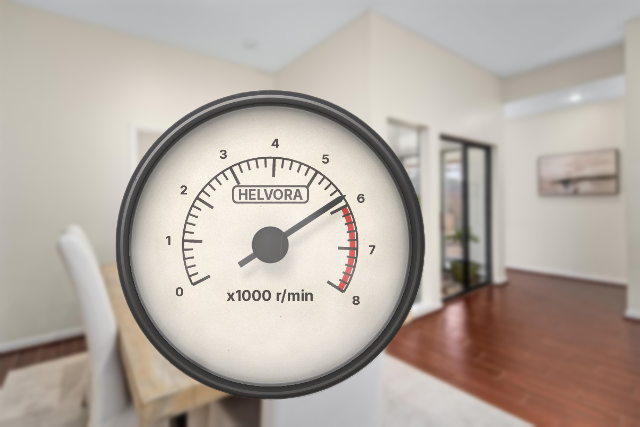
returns 5800 (rpm)
